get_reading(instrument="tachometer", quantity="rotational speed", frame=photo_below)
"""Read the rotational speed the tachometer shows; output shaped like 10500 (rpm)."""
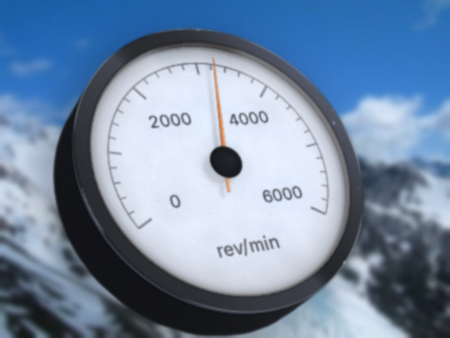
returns 3200 (rpm)
